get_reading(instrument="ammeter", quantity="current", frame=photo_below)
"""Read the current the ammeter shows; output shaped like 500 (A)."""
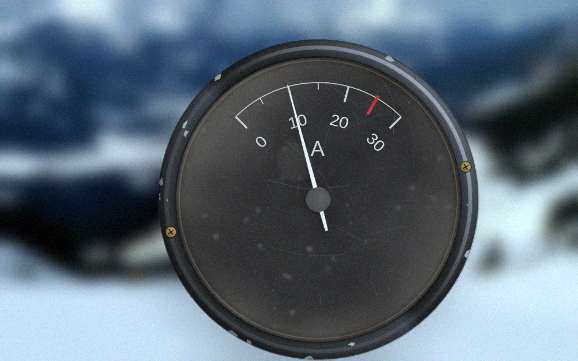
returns 10 (A)
